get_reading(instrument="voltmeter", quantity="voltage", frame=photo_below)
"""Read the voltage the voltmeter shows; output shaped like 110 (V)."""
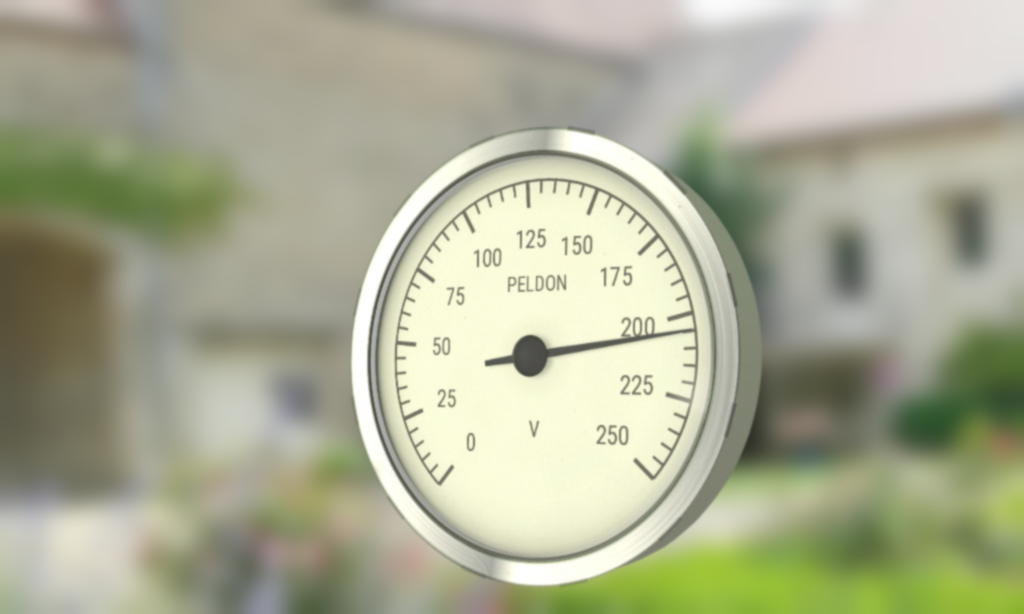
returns 205 (V)
